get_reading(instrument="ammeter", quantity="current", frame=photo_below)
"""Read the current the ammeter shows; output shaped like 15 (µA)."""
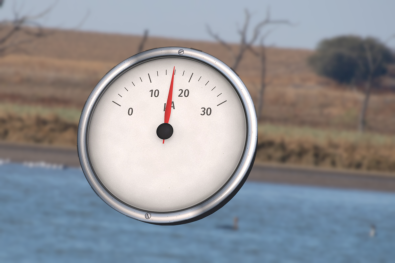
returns 16 (µA)
